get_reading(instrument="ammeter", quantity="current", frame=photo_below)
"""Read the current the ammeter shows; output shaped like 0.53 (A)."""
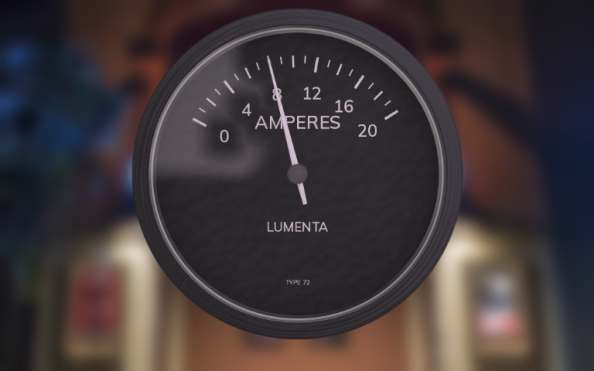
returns 8 (A)
